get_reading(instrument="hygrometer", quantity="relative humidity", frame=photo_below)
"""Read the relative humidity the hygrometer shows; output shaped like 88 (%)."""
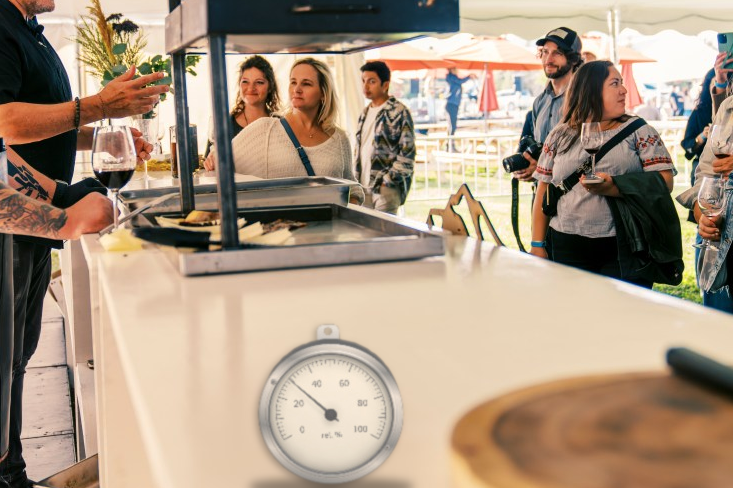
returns 30 (%)
